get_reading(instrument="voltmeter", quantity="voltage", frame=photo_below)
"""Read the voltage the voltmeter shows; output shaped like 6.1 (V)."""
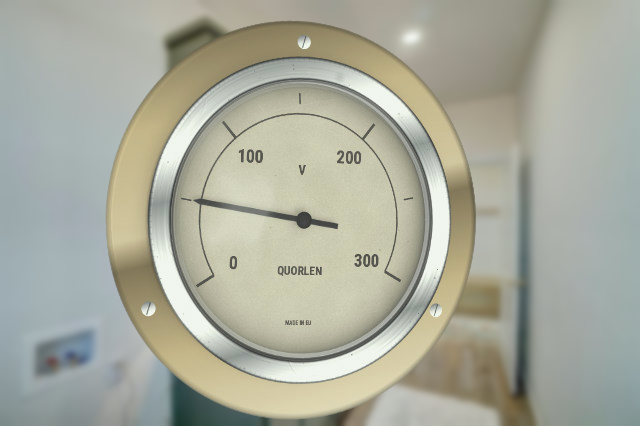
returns 50 (V)
